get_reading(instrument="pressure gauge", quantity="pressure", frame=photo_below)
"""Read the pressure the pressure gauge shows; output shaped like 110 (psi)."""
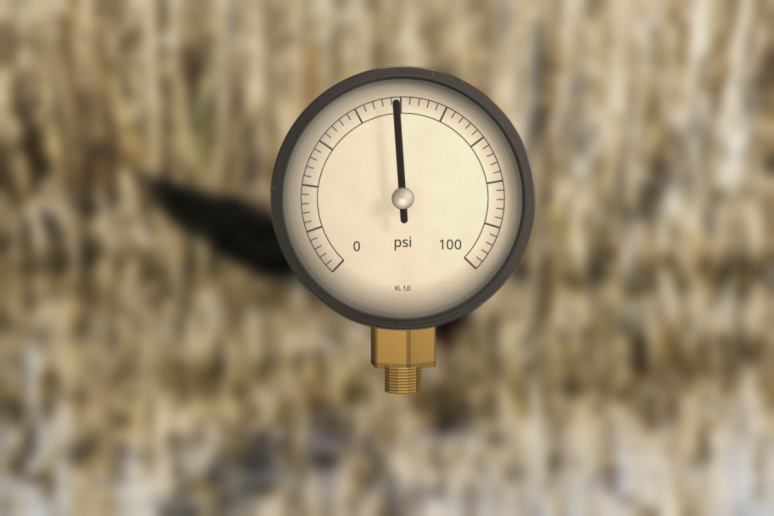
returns 49 (psi)
